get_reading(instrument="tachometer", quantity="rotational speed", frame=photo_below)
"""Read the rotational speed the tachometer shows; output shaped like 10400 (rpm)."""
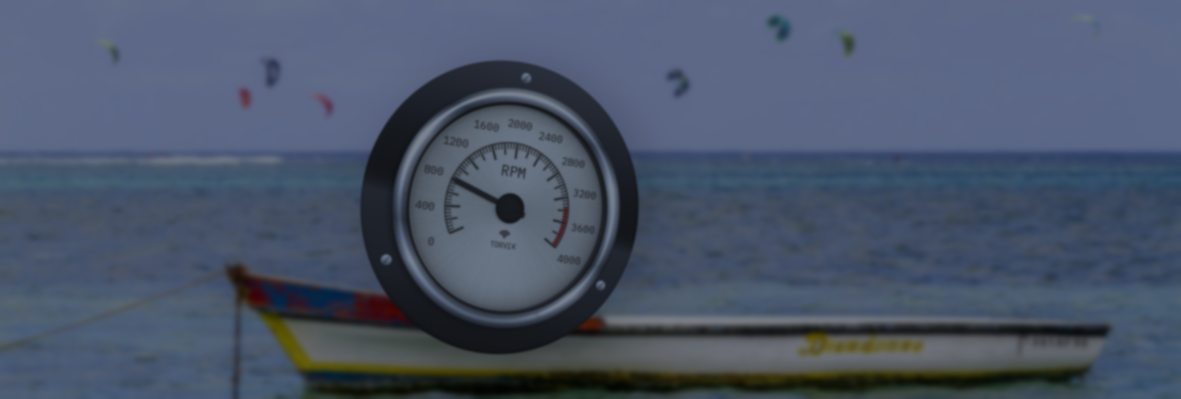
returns 800 (rpm)
